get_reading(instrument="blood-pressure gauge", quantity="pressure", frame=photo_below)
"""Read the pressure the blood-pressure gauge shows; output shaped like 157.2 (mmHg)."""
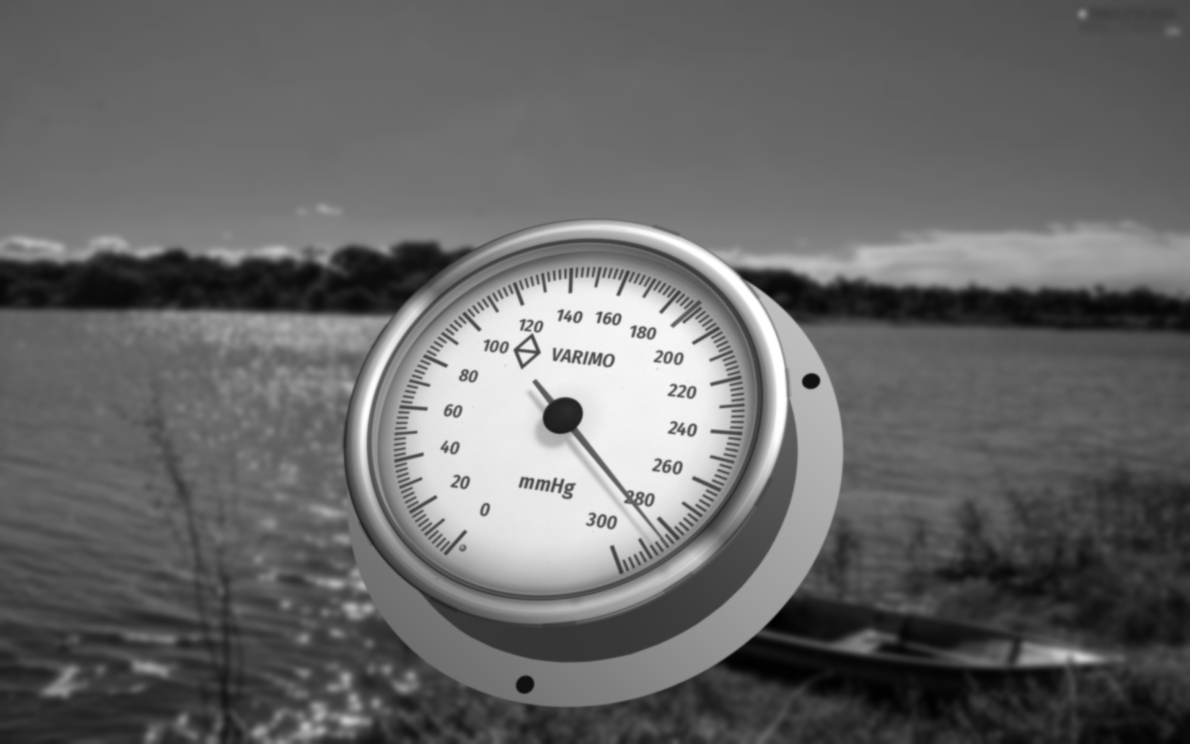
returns 284 (mmHg)
